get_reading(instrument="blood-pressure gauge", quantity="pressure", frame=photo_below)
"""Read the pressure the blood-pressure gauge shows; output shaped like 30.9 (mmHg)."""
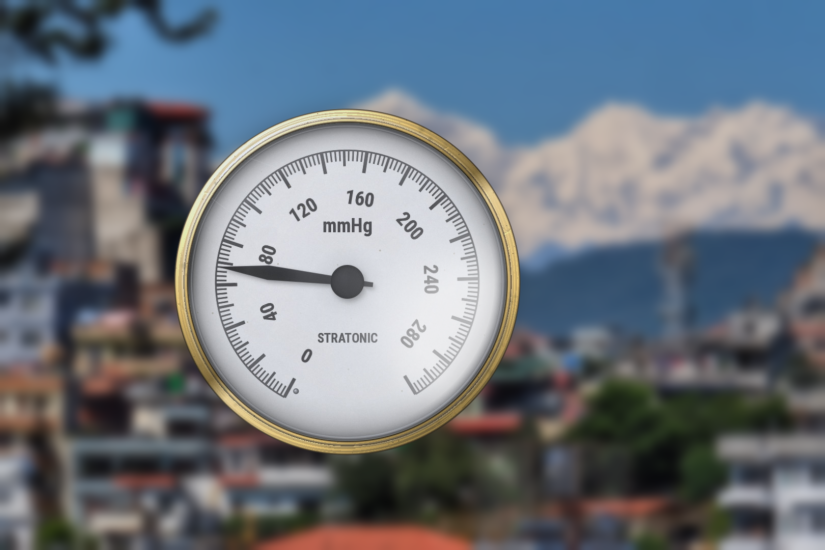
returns 68 (mmHg)
